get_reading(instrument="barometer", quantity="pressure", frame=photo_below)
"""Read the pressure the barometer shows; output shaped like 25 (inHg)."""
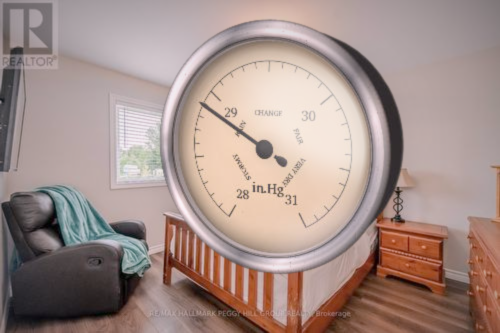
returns 28.9 (inHg)
